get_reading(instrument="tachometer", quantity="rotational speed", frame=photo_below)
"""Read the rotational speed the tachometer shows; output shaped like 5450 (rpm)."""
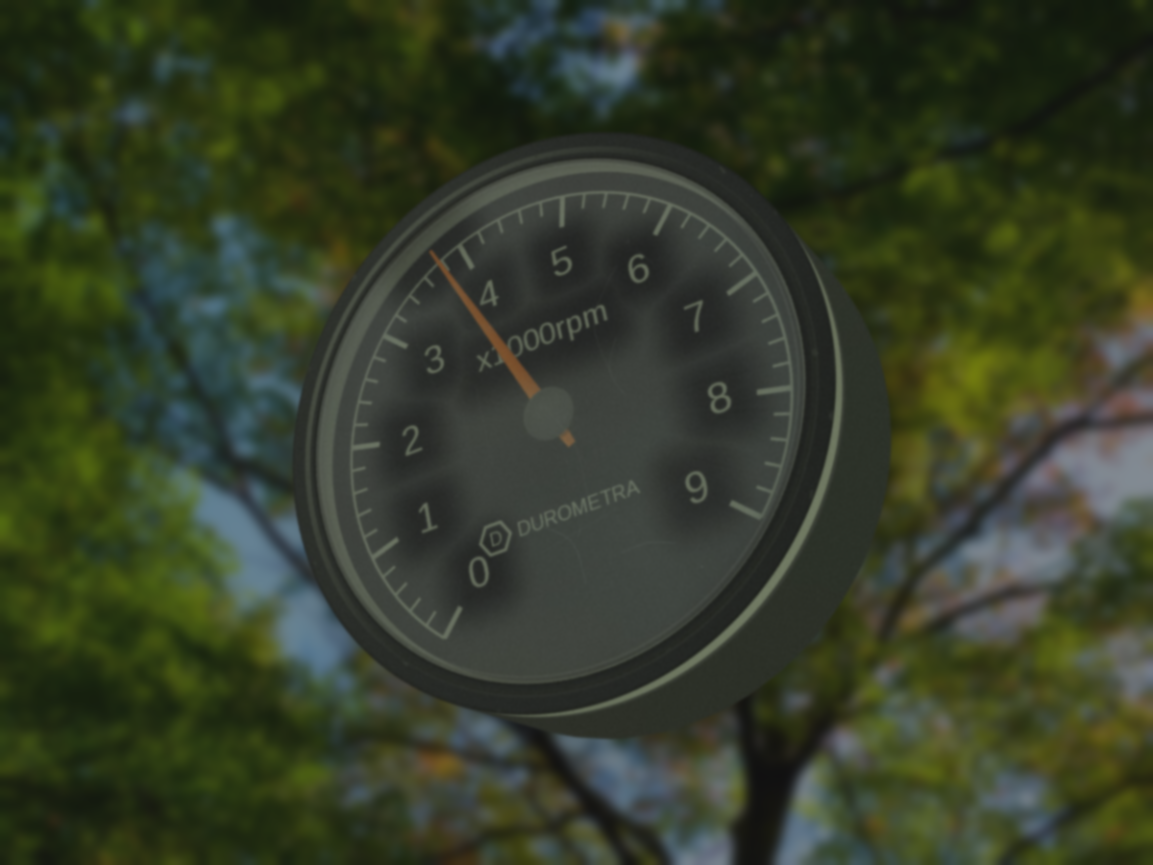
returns 3800 (rpm)
